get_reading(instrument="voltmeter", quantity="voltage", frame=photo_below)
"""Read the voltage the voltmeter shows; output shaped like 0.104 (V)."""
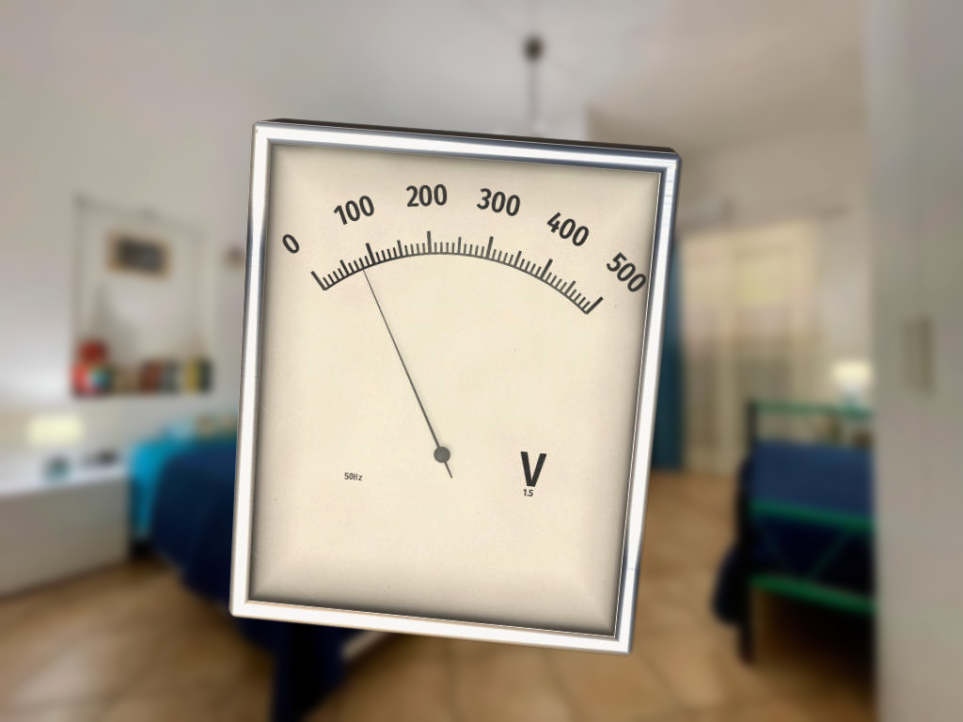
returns 80 (V)
